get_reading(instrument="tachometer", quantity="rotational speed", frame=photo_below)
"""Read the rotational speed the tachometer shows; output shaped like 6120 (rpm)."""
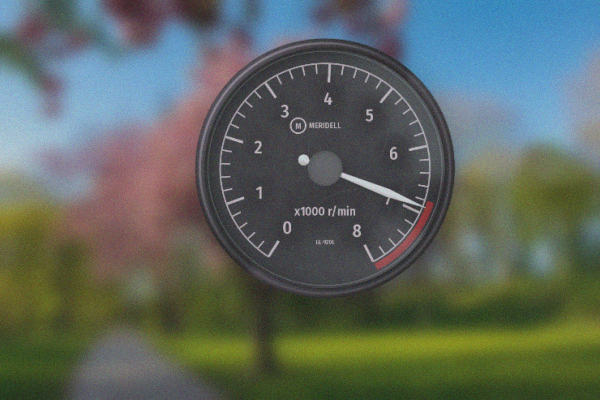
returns 6900 (rpm)
